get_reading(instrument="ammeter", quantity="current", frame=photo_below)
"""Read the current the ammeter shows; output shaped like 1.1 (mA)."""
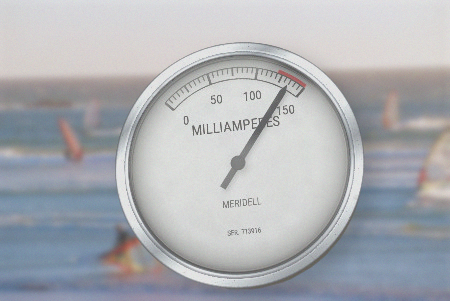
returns 135 (mA)
